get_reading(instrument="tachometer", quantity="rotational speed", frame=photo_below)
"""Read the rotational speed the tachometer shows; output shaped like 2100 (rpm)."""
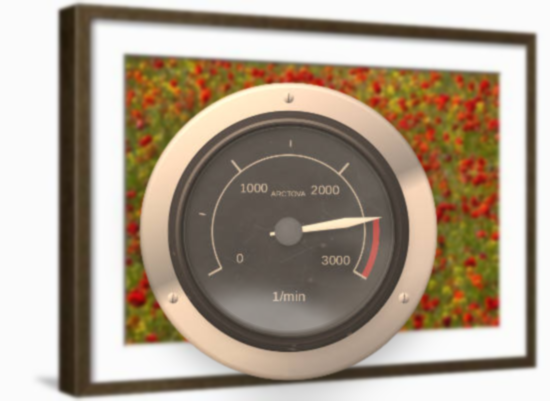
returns 2500 (rpm)
